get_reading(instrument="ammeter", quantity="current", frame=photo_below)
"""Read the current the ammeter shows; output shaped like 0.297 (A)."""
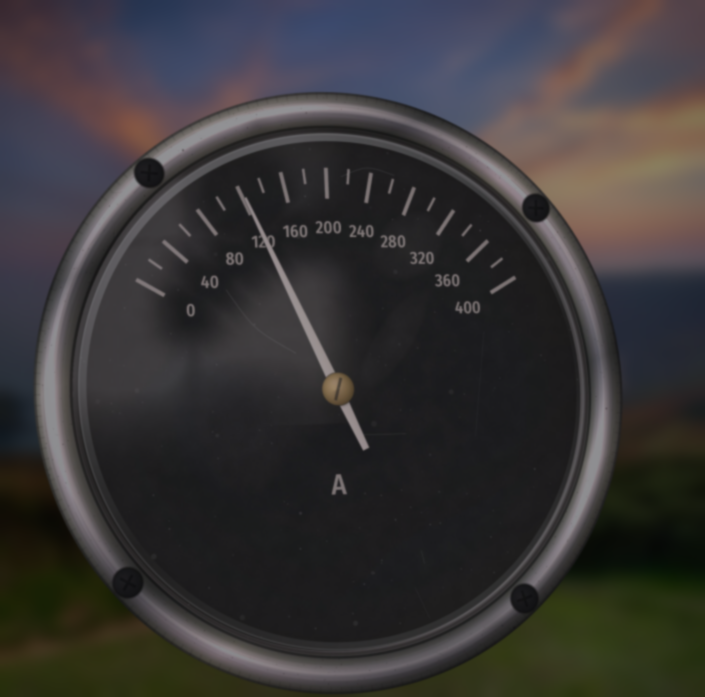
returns 120 (A)
